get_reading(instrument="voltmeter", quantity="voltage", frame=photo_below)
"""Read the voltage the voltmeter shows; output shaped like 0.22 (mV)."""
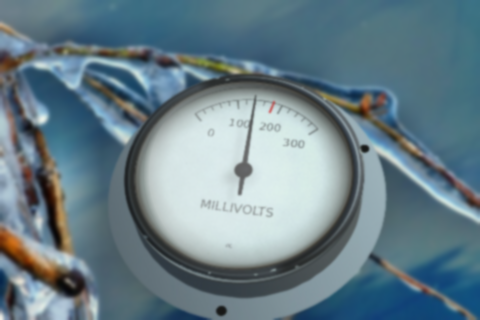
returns 140 (mV)
